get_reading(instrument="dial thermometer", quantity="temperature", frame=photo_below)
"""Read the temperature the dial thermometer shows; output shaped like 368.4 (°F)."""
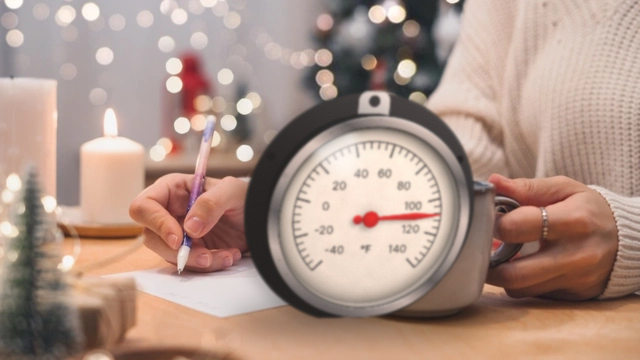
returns 108 (°F)
